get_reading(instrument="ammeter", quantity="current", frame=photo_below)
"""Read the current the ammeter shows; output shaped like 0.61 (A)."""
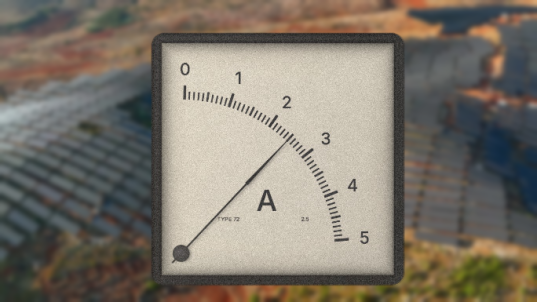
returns 2.5 (A)
